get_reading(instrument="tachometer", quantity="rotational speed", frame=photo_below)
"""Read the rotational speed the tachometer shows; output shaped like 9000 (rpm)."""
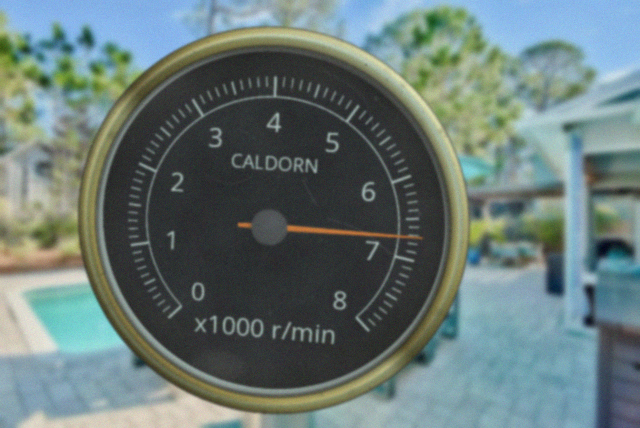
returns 6700 (rpm)
